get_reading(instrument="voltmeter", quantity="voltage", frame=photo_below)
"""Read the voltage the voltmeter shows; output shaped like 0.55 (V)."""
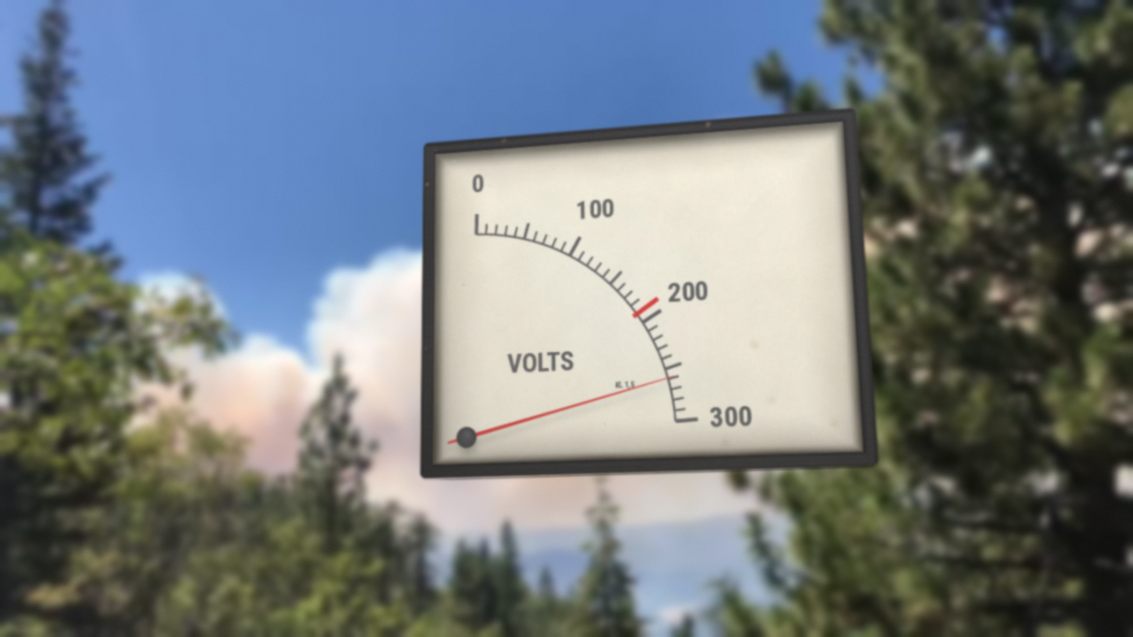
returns 260 (V)
